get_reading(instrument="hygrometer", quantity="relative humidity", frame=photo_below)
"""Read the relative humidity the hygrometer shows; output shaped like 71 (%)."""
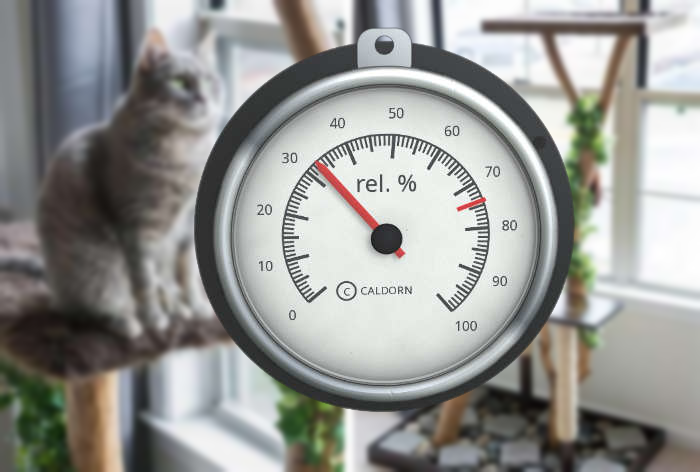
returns 33 (%)
